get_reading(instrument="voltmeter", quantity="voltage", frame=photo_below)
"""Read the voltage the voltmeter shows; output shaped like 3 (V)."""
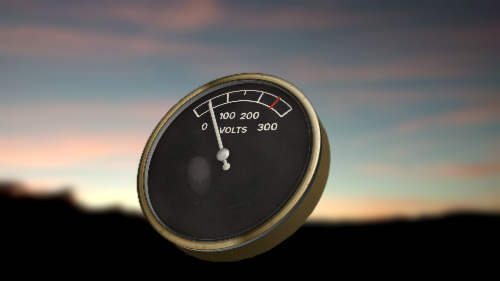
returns 50 (V)
